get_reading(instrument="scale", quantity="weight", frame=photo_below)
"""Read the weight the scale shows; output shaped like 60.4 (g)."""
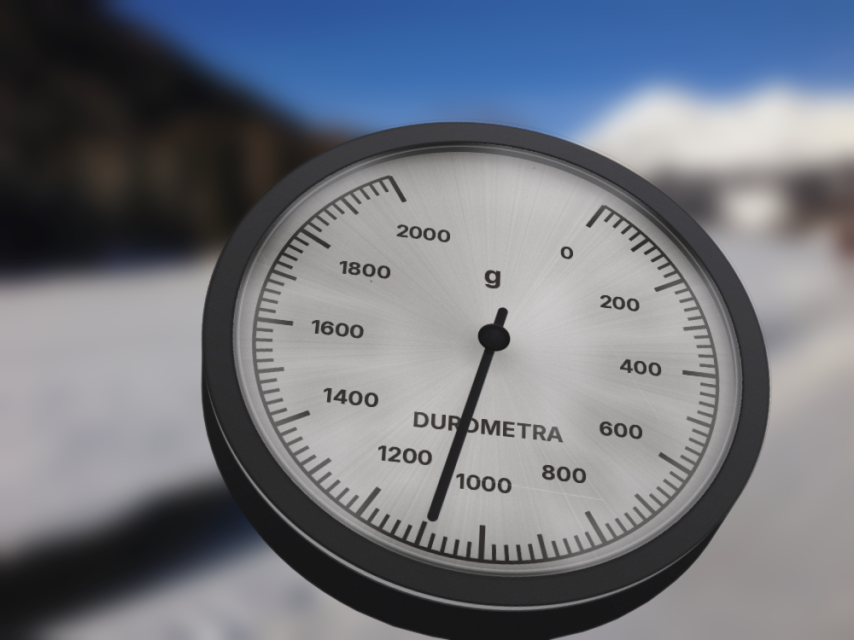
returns 1090 (g)
